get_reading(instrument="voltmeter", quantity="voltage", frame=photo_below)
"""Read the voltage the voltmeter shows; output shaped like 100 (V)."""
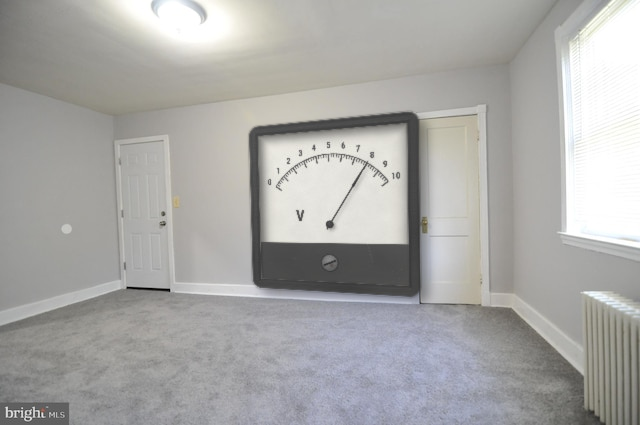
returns 8 (V)
